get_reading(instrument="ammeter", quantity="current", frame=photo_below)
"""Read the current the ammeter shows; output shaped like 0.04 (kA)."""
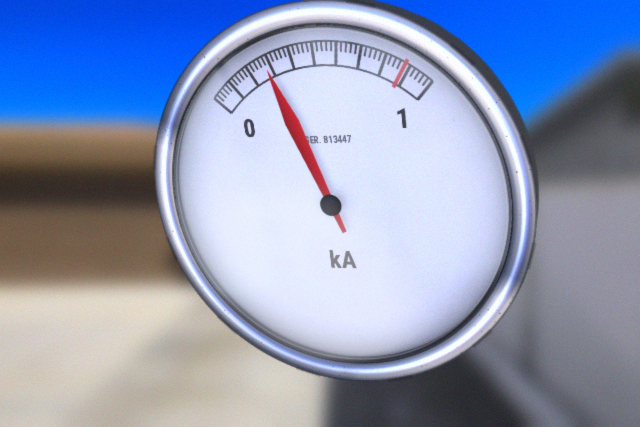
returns 0.3 (kA)
